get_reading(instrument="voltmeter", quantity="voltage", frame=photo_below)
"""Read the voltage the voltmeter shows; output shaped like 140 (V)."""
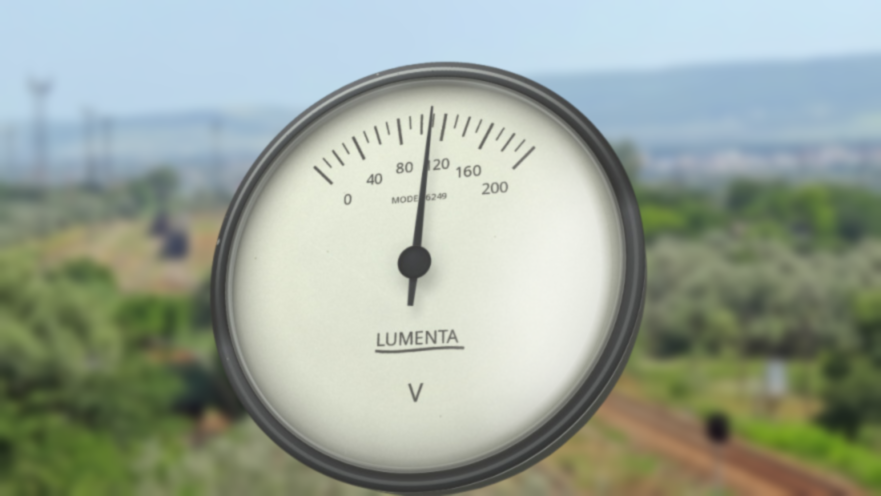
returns 110 (V)
